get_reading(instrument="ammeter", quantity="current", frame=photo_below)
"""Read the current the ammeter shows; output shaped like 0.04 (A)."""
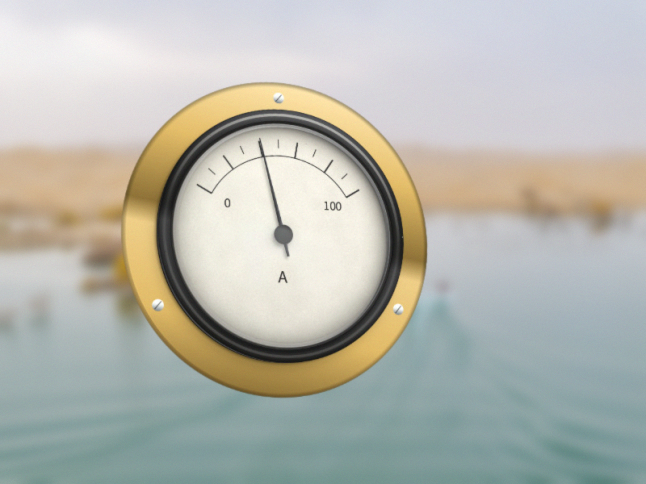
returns 40 (A)
